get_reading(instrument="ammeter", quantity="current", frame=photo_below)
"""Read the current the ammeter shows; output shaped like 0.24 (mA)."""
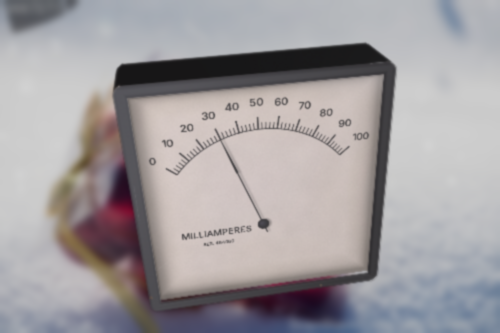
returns 30 (mA)
